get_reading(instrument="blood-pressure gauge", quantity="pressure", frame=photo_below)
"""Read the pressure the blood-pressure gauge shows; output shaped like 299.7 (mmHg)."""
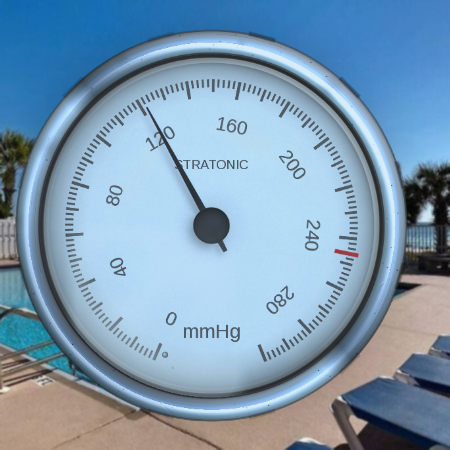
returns 122 (mmHg)
